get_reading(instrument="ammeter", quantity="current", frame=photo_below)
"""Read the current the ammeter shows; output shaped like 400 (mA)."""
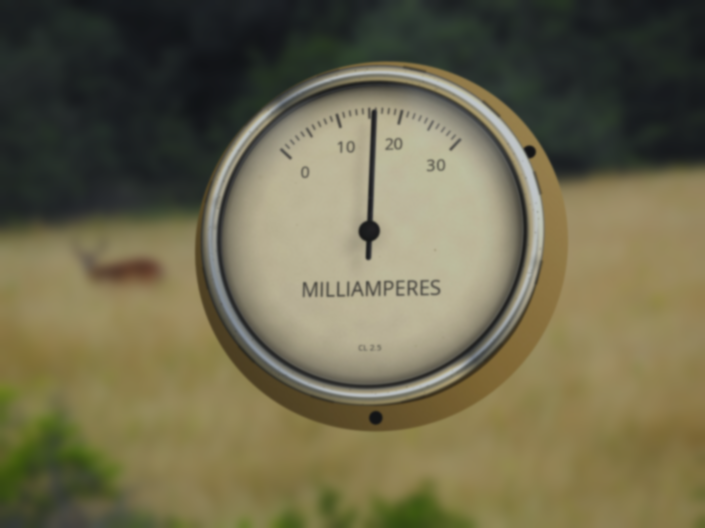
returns 16 (mA)
